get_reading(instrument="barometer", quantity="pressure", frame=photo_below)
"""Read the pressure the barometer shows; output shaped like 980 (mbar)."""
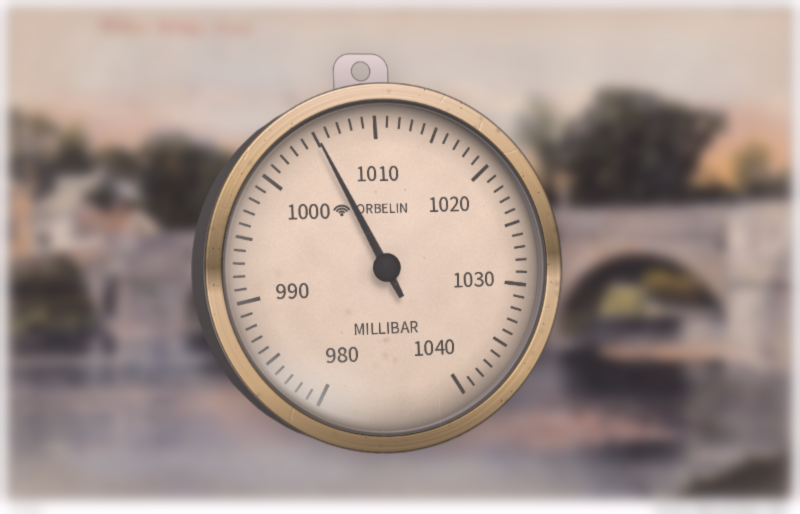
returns 1005 (mbar)
